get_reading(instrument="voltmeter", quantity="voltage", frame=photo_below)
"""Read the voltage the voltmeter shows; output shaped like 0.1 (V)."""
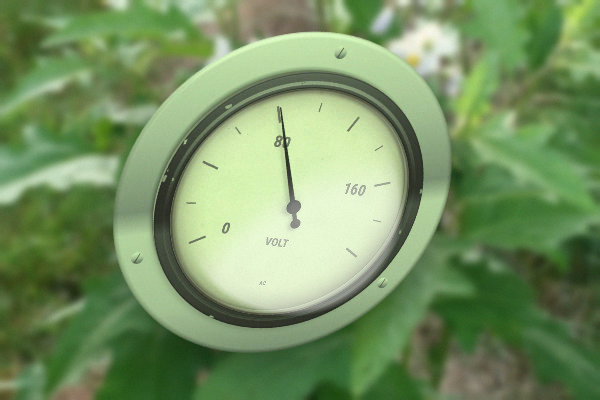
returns 80 (V)
